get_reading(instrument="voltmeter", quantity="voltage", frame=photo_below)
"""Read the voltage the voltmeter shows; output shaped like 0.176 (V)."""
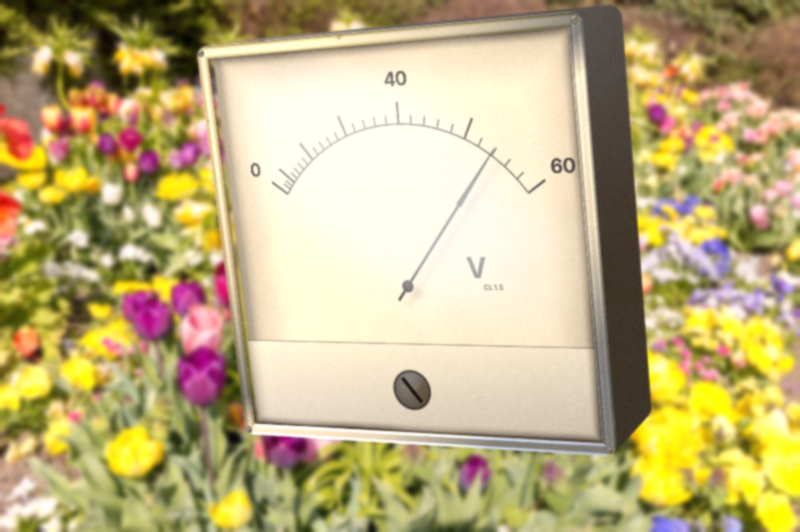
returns 54 (V)
